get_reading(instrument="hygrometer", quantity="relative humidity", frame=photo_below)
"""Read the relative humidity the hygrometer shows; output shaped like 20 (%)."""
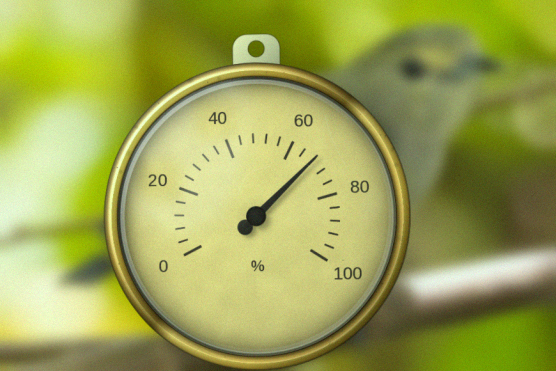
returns 68 (%)
